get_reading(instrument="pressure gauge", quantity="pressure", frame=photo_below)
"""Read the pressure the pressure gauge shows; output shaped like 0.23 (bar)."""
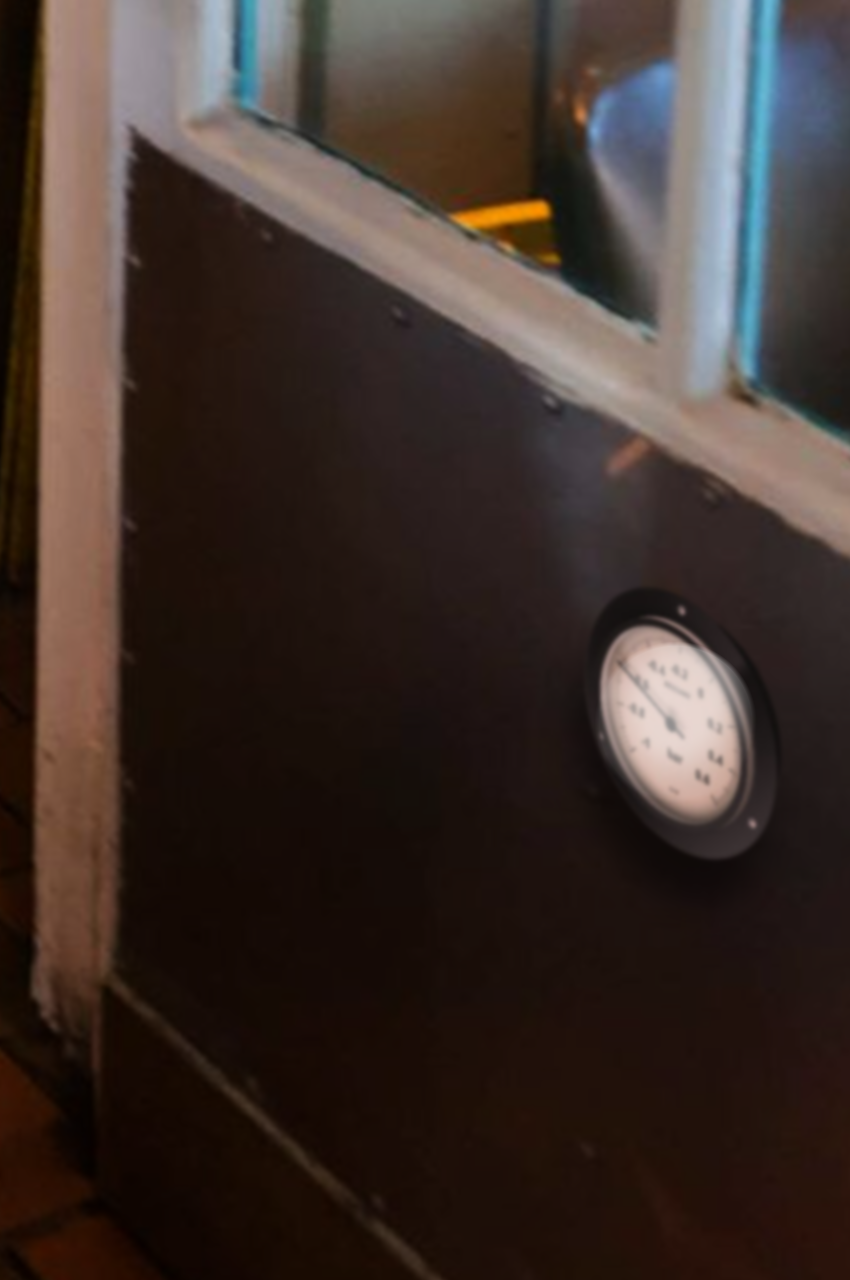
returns -0.6 (bar)
